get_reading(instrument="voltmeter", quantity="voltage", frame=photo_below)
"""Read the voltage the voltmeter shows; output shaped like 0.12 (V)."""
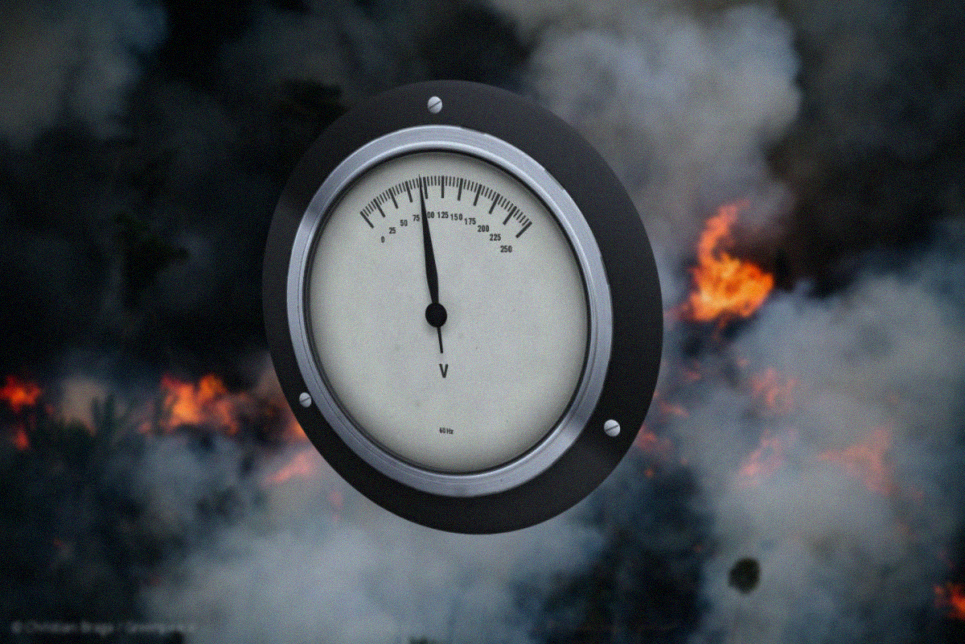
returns 100 (V)
